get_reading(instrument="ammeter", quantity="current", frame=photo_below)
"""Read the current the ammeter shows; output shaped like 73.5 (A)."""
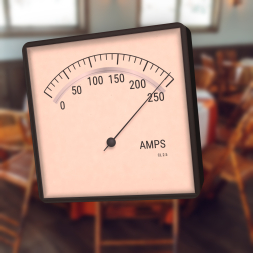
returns 240 (A)
